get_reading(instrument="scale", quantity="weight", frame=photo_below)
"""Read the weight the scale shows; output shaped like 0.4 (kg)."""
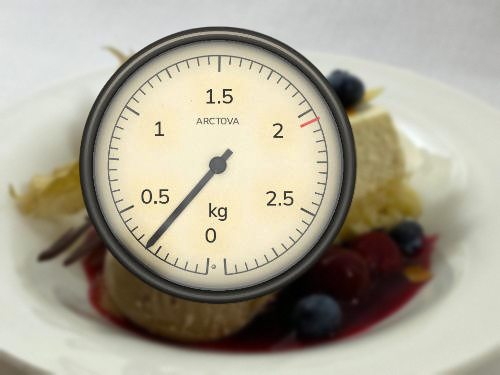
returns 0.3 (kg)
